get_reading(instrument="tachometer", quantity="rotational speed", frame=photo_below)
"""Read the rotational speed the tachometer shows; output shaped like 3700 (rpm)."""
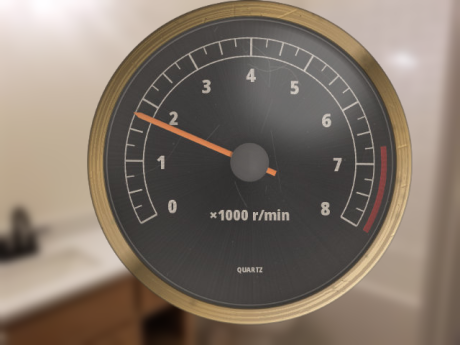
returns 1750 (rpm)
